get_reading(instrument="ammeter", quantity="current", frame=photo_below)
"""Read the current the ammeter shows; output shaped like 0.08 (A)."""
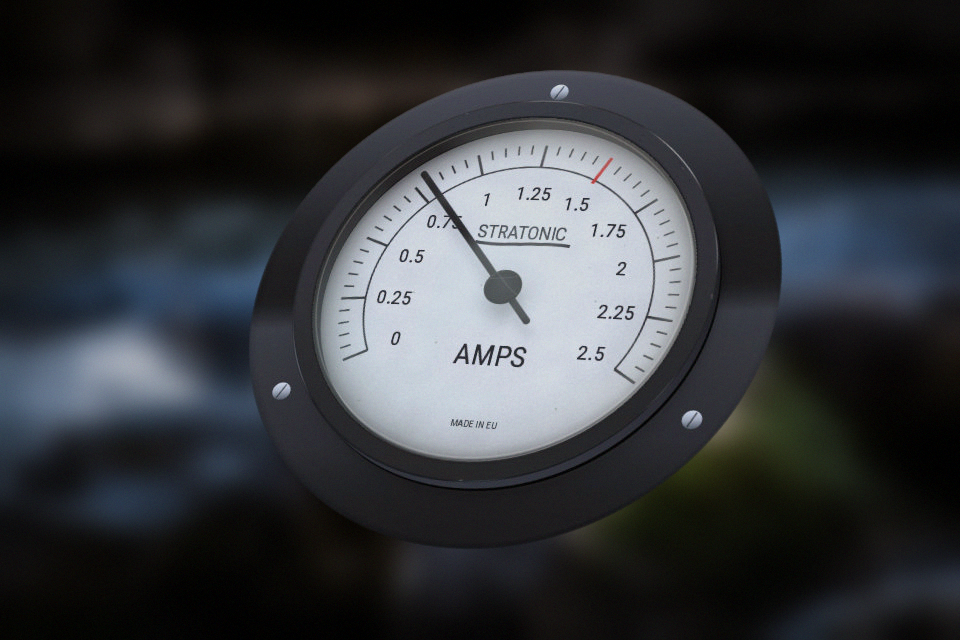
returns 0.8 (A)
